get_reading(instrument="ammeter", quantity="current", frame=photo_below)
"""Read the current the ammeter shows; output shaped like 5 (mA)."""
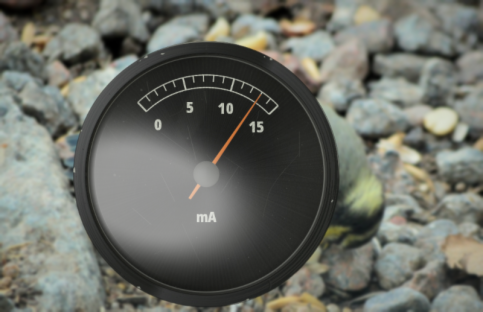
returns 13 (mA)
